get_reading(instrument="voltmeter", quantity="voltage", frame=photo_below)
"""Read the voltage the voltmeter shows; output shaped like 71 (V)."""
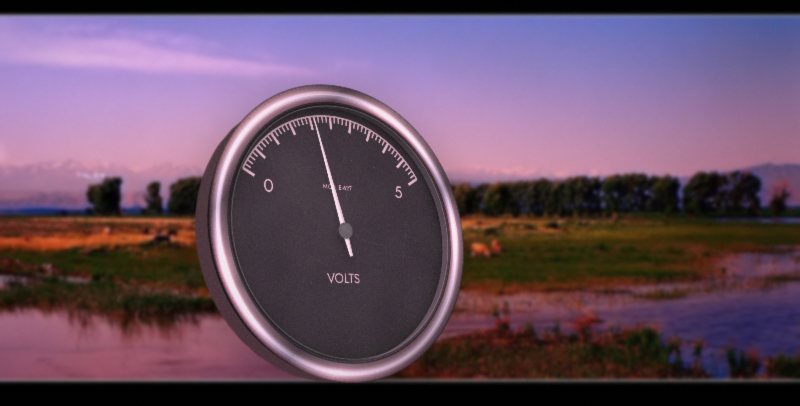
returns 2 (V)
